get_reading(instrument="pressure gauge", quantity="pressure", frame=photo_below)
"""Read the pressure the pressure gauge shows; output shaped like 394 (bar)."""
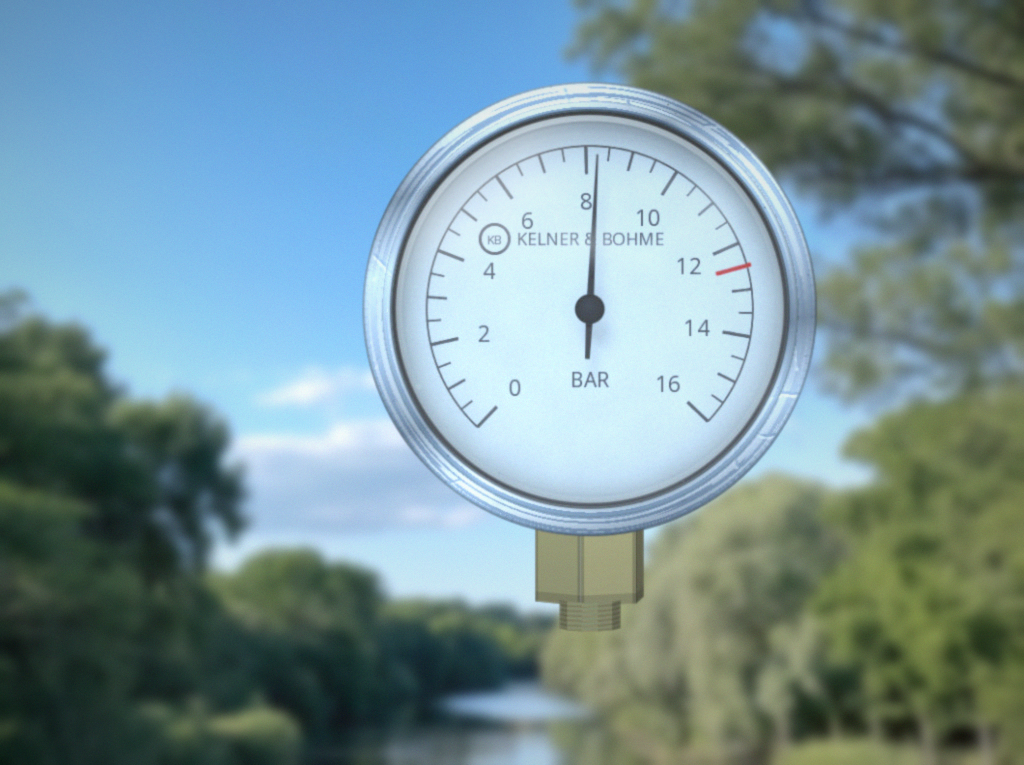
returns 8.25 (bar)
